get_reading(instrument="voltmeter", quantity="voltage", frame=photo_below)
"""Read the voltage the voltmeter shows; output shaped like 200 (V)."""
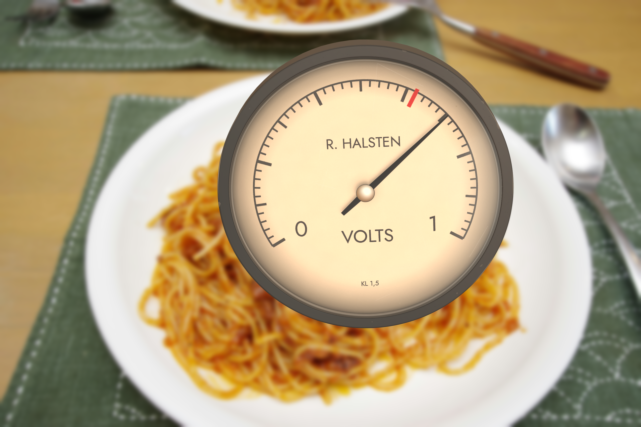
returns 0.7 (V)
